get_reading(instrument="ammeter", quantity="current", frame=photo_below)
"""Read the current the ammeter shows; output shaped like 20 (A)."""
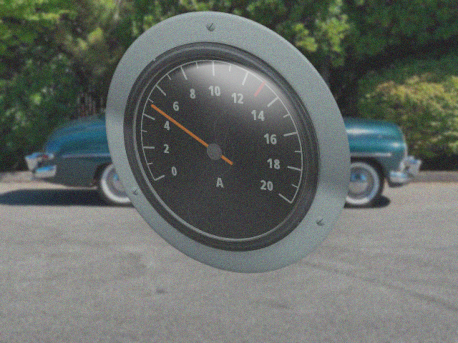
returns 5 (A)
